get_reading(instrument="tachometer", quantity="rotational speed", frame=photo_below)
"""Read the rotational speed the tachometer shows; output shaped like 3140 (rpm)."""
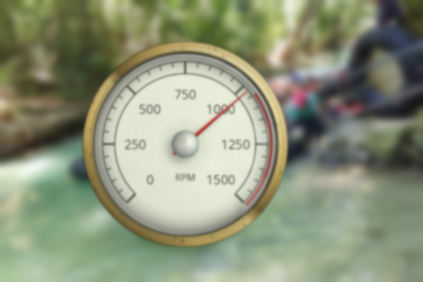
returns 1025 (rpm)
